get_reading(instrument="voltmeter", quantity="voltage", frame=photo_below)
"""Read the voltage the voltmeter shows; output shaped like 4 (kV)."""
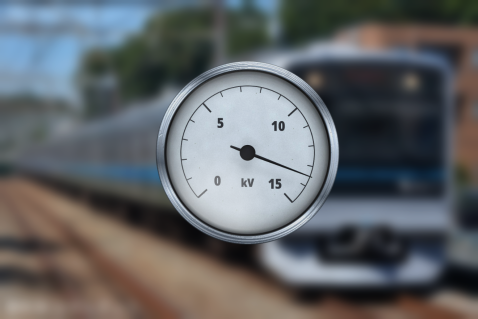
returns 13.5 (kV)
